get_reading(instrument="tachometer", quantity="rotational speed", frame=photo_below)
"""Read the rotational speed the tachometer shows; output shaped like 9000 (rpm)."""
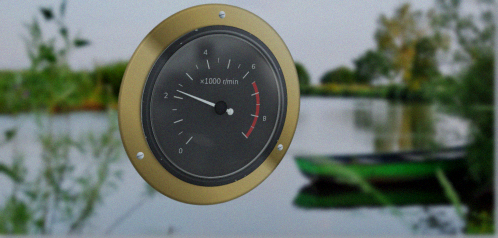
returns 2250 (rpm)
